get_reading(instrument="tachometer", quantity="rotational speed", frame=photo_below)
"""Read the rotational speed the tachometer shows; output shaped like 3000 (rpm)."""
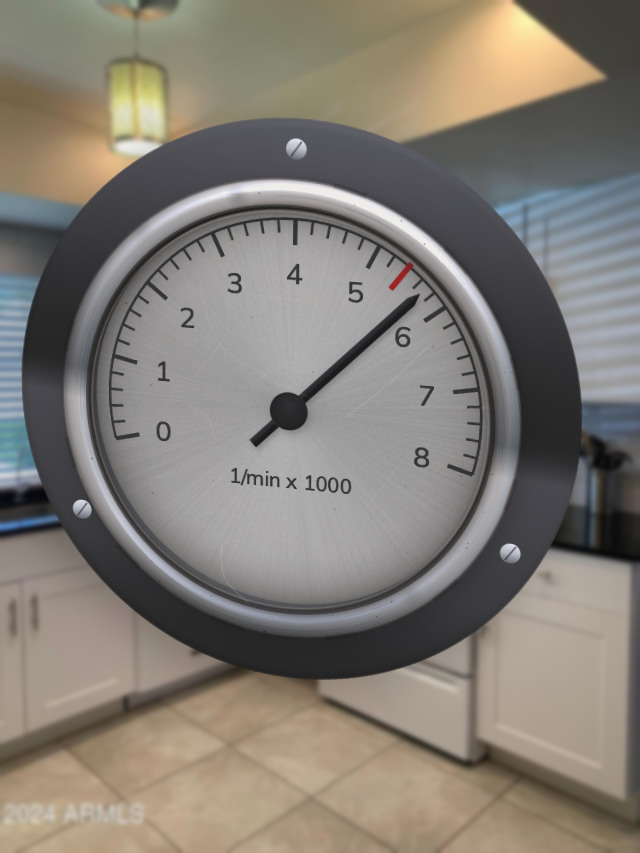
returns 5700 (rpm)
